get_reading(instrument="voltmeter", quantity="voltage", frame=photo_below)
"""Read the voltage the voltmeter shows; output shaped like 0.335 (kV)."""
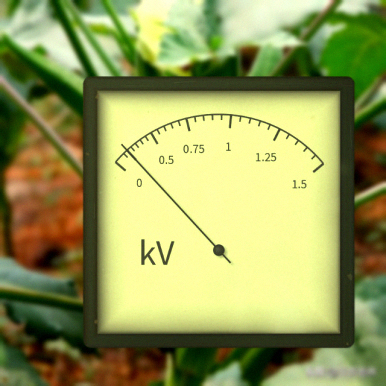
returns 0.25 (kV)
